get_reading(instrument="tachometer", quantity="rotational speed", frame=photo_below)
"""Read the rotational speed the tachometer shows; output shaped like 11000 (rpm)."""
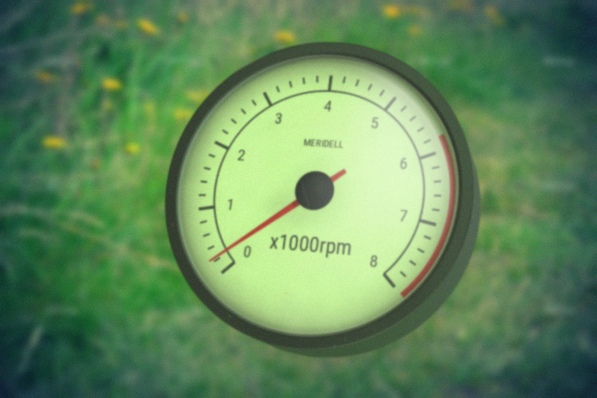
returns 200 (rpm)
